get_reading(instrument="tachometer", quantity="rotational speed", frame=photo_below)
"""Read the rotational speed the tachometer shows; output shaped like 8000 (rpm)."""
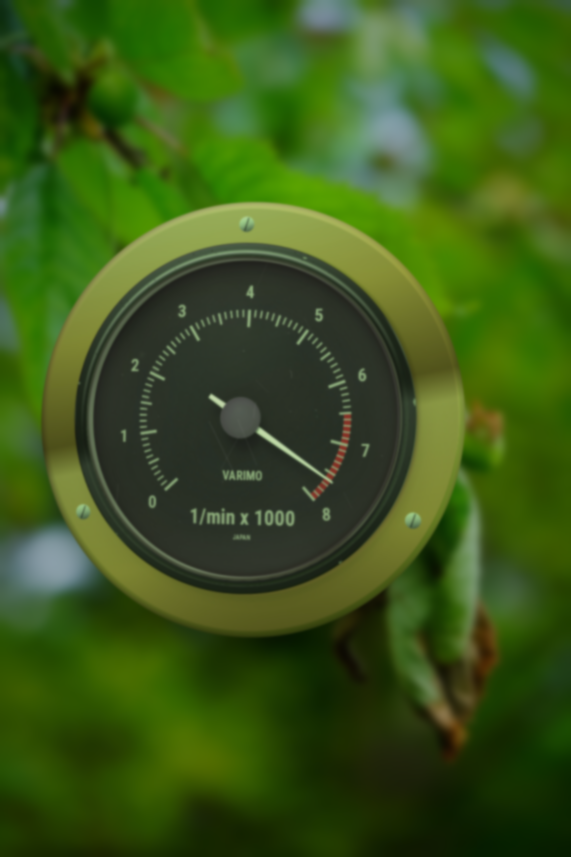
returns 7600 (rpm)
